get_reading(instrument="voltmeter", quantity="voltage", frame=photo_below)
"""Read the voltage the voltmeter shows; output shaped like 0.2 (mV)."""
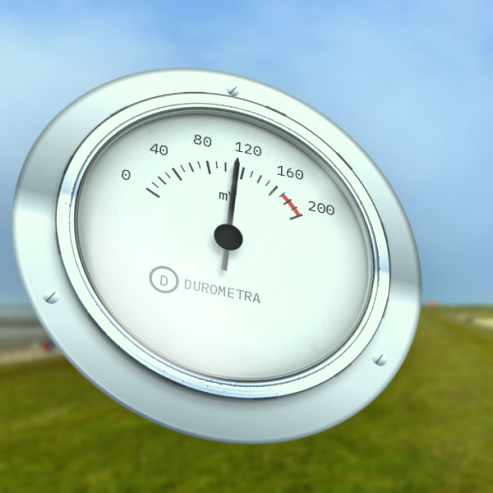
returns 110 (mV)
